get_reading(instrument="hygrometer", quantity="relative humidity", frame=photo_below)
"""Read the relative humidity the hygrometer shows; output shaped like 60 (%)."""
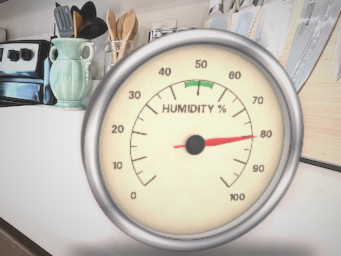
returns 80 (%)
